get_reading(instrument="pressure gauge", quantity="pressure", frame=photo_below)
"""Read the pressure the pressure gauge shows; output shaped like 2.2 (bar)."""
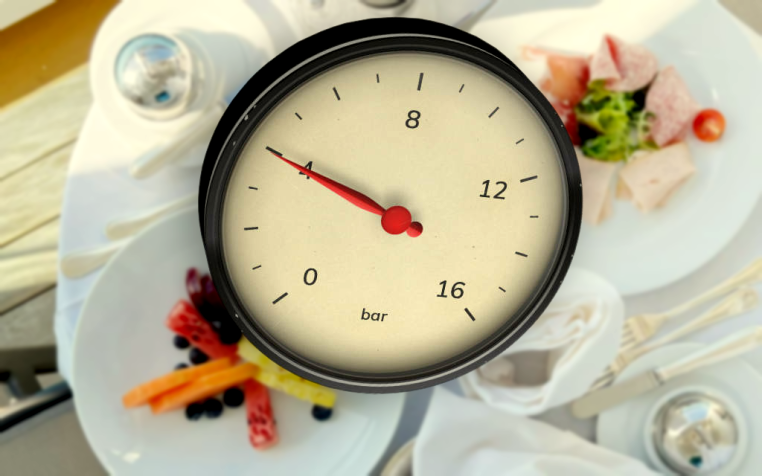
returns 4 (bar)
